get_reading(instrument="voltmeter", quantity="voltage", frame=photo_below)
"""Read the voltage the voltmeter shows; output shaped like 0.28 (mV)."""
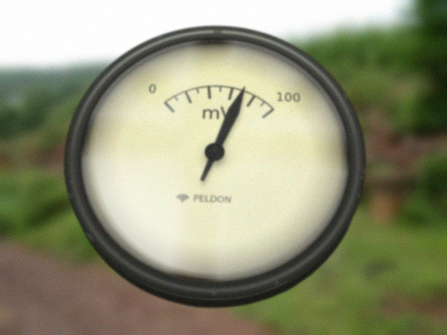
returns 70 (mV)
